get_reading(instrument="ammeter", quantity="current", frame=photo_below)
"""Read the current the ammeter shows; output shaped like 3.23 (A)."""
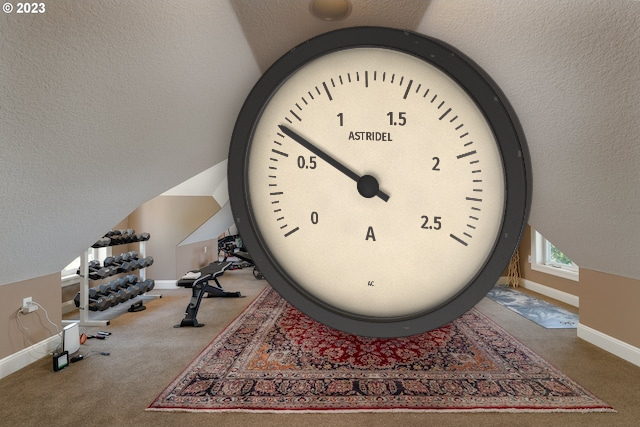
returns 0.65 (A)
